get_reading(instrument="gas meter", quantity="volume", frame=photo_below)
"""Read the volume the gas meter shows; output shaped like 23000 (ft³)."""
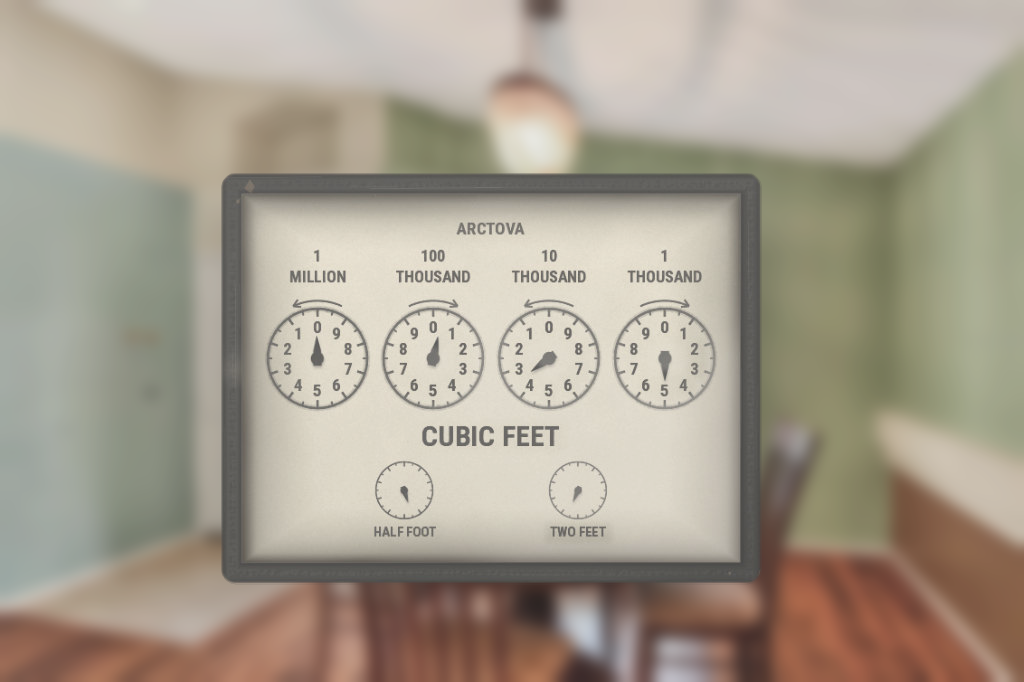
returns 3500 (ft³)
